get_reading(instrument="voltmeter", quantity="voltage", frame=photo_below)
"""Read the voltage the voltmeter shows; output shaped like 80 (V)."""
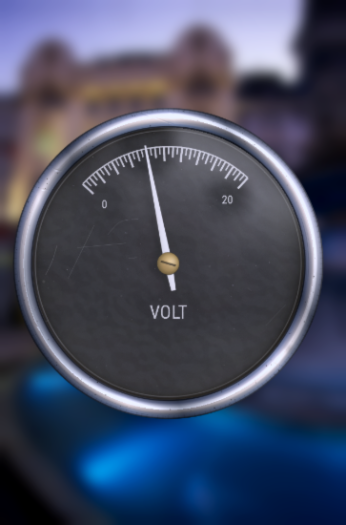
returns 8 (V)
